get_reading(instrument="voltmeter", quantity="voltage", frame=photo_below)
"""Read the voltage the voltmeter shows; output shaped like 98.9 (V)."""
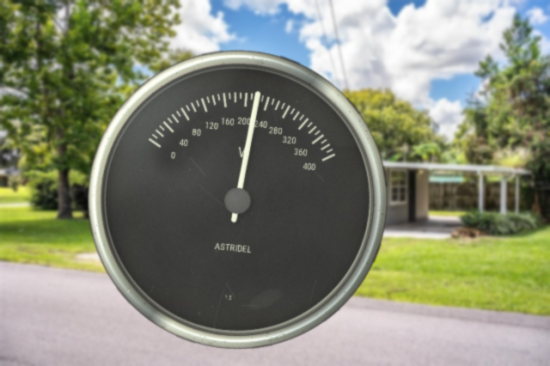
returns 220 (V)
